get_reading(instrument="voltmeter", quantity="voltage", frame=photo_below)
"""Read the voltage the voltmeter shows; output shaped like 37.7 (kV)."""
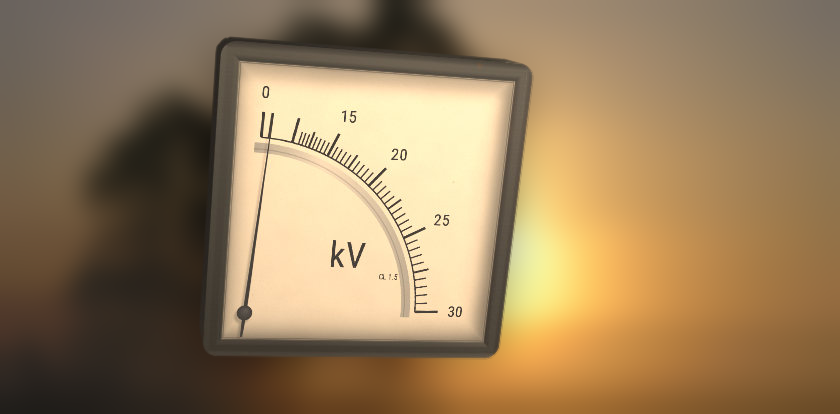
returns 5 (kV)
